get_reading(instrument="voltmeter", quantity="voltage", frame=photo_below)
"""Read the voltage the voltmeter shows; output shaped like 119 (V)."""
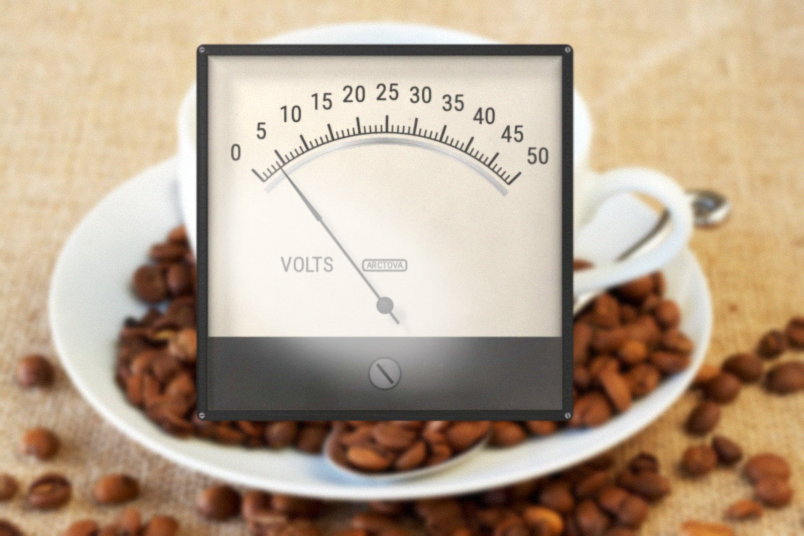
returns 4 (V)
